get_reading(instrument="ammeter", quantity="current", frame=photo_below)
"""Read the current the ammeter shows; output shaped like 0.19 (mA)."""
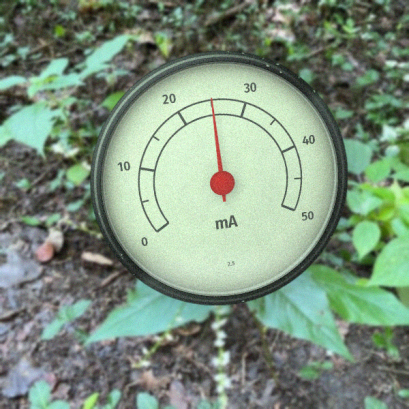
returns 25 (mA)
